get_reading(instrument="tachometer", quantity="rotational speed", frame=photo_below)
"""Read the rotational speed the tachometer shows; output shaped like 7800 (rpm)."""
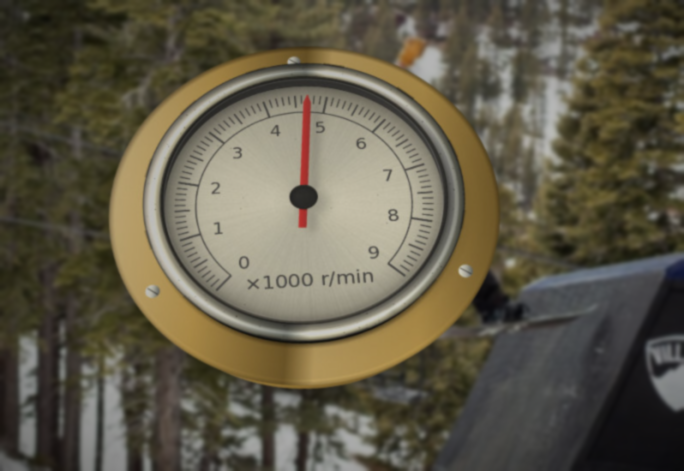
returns 4700 (rpm)
